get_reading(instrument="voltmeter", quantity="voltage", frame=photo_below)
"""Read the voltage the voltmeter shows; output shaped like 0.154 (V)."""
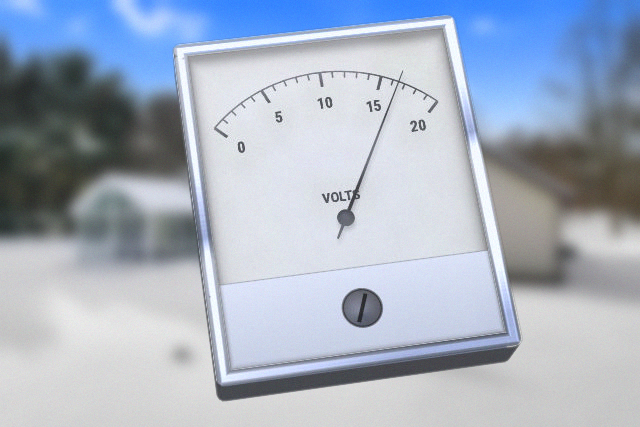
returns 16.5 (V)
